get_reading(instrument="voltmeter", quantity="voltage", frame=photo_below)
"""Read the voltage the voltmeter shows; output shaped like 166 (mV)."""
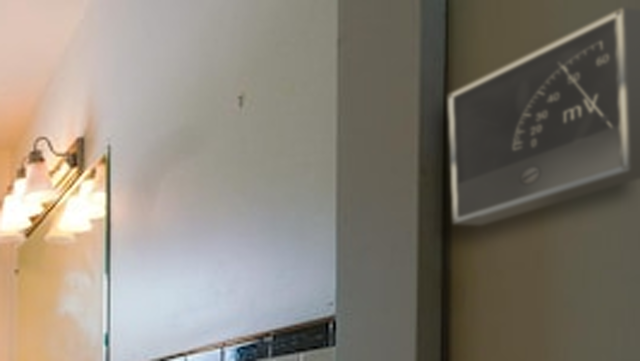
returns 50 (mV)
